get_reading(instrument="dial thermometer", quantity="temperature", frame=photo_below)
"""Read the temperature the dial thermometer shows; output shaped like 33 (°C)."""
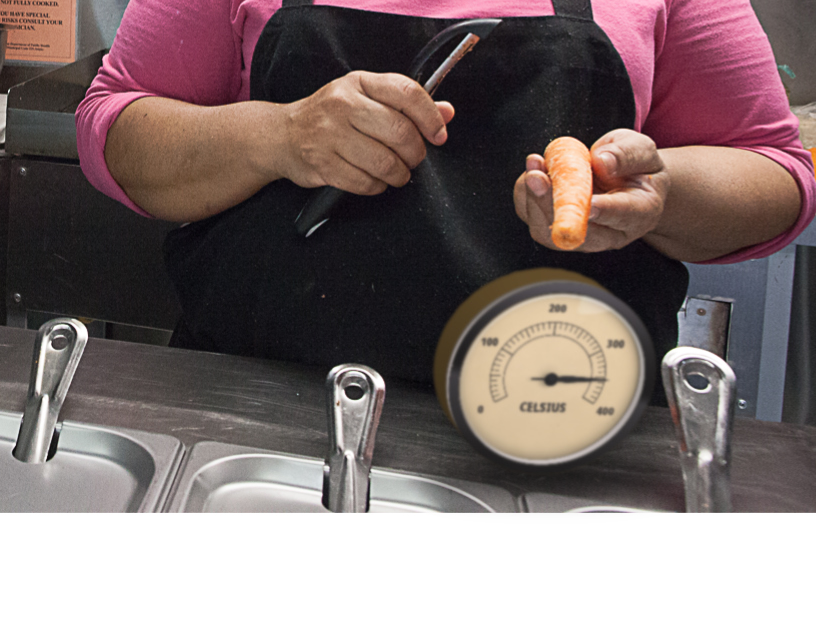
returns 350 (°C)
